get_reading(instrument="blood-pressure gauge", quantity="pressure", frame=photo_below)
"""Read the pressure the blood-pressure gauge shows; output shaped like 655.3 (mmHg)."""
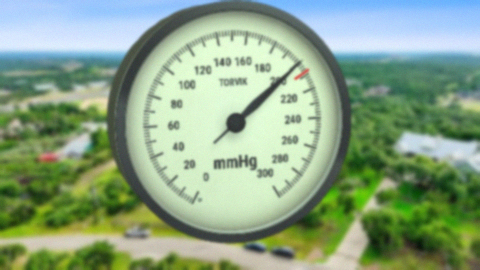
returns 200 (mmHg)
